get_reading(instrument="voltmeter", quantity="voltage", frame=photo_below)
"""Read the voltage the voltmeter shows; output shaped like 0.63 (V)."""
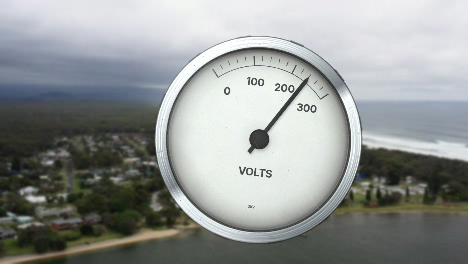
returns 240 (V)
